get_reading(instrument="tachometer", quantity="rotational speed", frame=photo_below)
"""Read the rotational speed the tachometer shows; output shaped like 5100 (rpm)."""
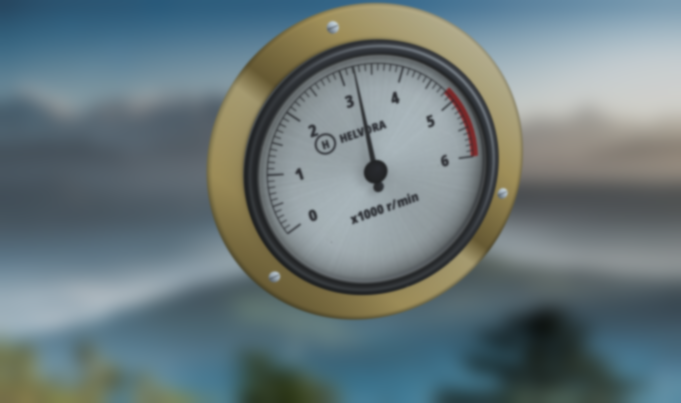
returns 3200 (rpm)
